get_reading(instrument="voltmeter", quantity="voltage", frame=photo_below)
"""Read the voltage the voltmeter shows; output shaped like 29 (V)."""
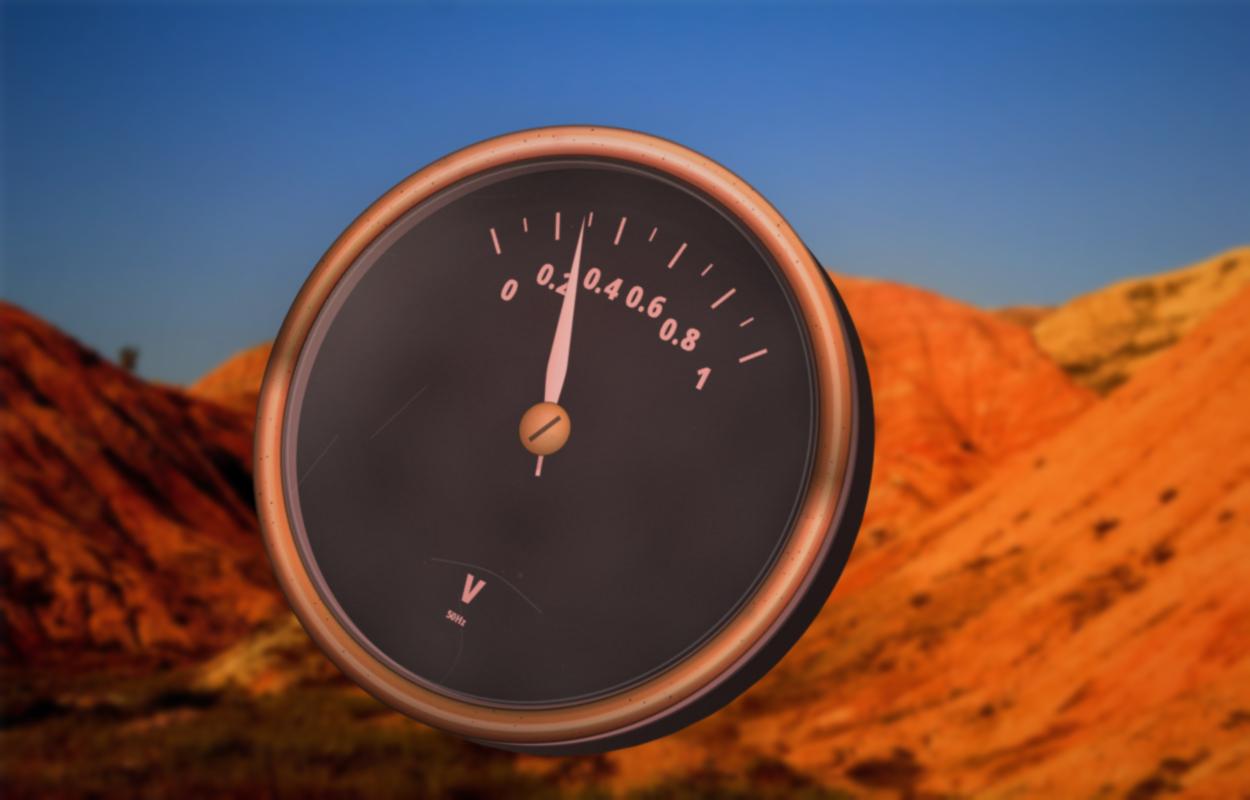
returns 0.3 (V)
